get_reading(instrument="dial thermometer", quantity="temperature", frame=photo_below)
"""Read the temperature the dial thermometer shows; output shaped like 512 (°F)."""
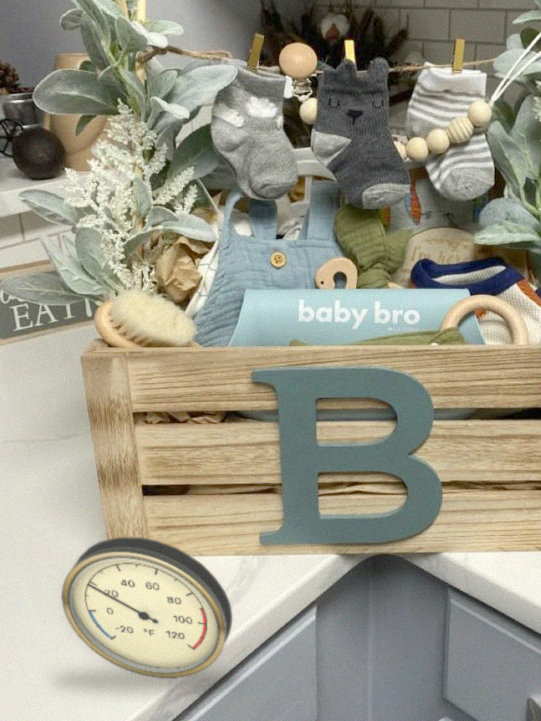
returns 20 (°F)
